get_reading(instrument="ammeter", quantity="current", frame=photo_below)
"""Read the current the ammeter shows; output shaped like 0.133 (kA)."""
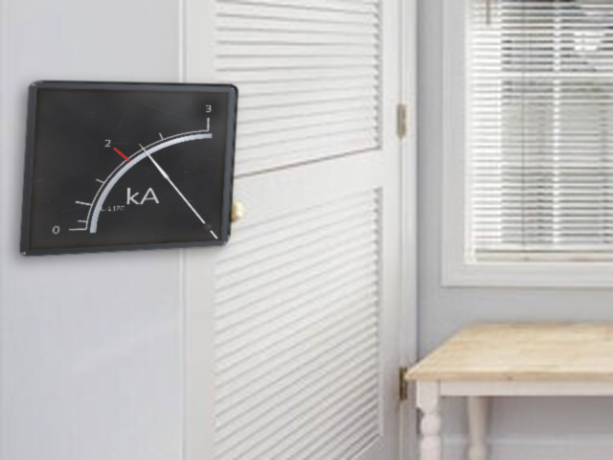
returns 2.25 (kA)
